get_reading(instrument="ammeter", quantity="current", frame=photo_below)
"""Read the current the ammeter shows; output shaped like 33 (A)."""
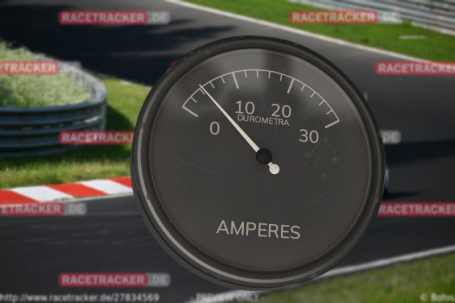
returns 4 (A)
